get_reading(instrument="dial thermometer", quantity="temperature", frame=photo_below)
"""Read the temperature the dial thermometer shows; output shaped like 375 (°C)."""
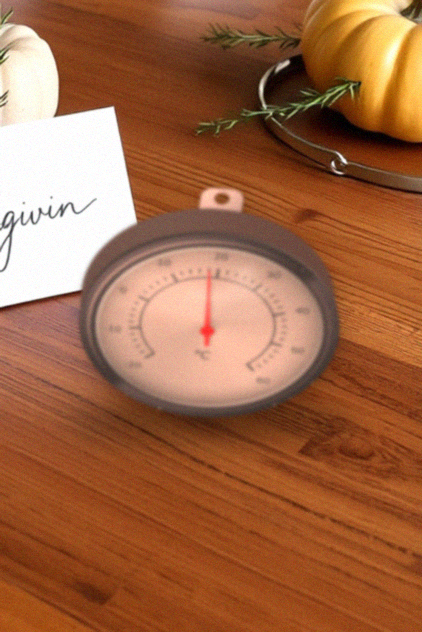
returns 18 (°C)
